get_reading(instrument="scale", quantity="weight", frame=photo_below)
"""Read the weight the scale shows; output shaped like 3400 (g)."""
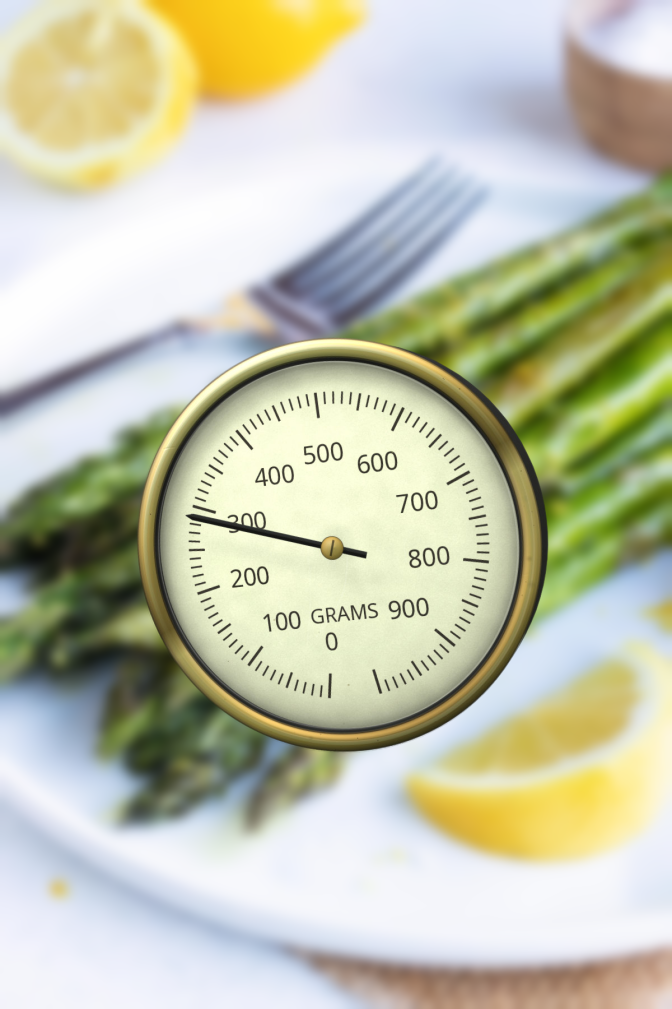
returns 290 (g)
